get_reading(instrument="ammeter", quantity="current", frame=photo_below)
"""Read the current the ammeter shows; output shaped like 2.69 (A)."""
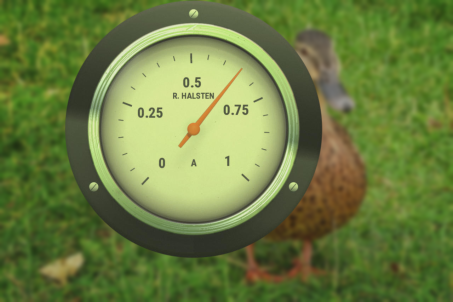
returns 0.65 (A)
